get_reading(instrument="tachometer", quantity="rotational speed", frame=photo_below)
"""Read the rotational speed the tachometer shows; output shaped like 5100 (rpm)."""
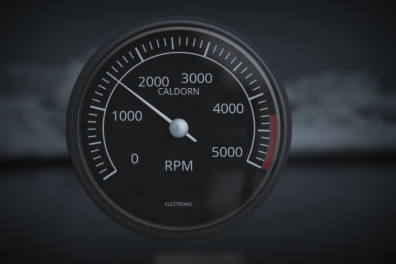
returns 1500 (rpm)
